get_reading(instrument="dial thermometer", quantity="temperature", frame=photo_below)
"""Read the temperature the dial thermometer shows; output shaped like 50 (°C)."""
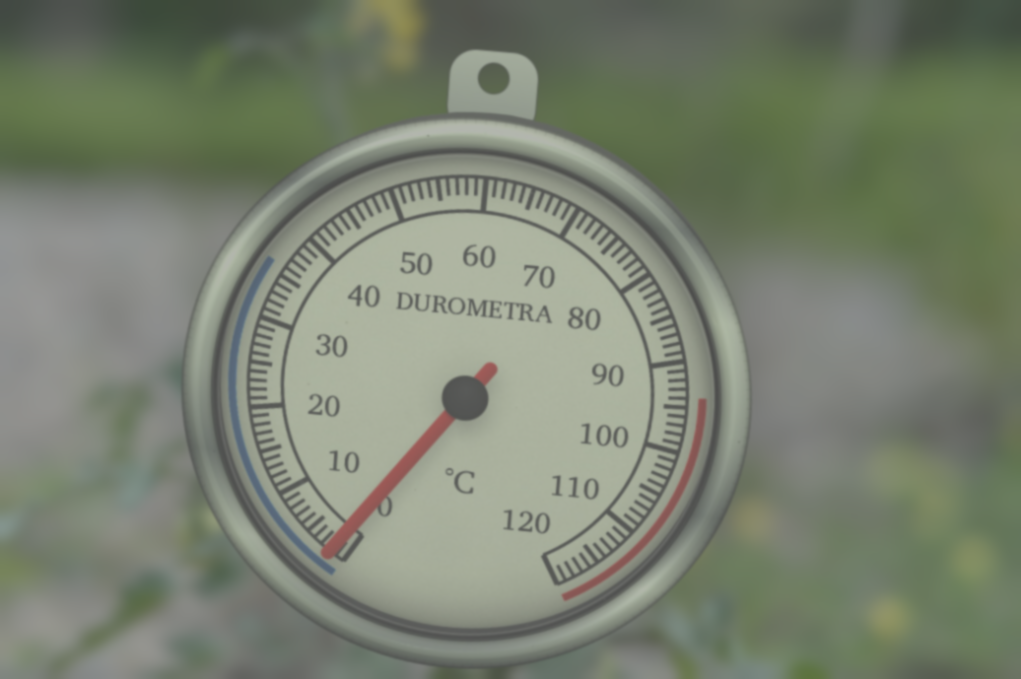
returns 2 (°C)
